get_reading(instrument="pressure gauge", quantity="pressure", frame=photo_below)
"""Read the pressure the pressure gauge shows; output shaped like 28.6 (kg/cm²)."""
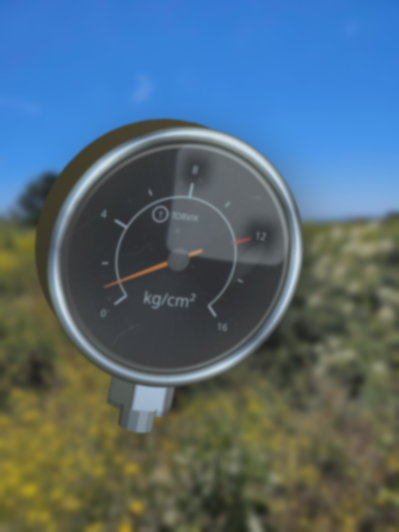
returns 1 (kg/cm²)
